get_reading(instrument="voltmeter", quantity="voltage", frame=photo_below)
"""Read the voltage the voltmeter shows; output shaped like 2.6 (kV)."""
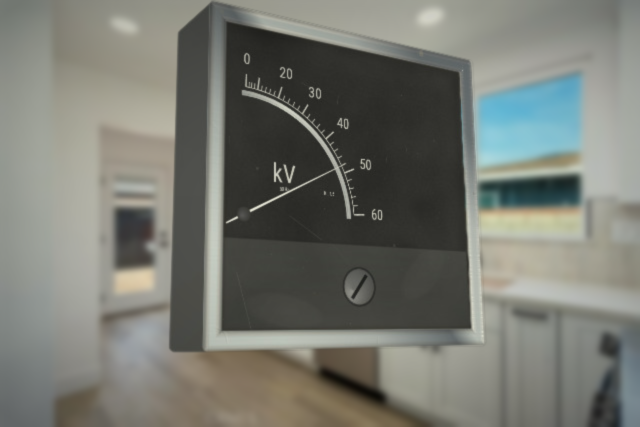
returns 48 (kV)
